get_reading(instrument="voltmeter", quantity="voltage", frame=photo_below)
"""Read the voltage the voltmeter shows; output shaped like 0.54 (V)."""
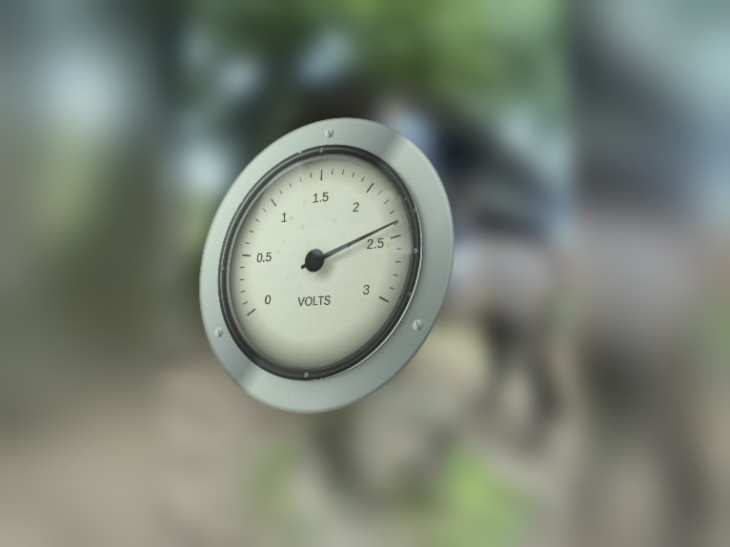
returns 2.4 (V)
